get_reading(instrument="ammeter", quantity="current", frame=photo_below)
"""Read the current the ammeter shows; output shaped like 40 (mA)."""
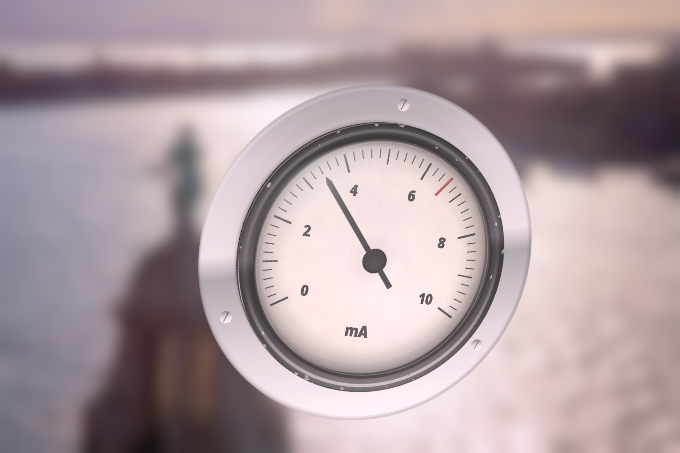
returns 3.4 (mA)
